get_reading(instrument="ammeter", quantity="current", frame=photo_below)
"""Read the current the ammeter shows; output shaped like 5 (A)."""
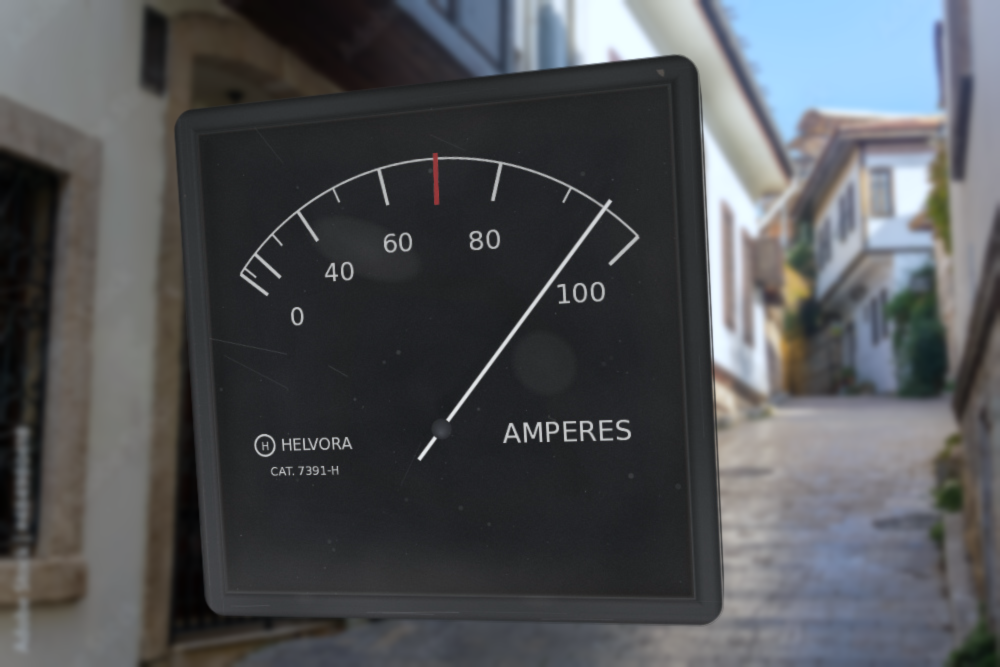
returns 95 (A)
